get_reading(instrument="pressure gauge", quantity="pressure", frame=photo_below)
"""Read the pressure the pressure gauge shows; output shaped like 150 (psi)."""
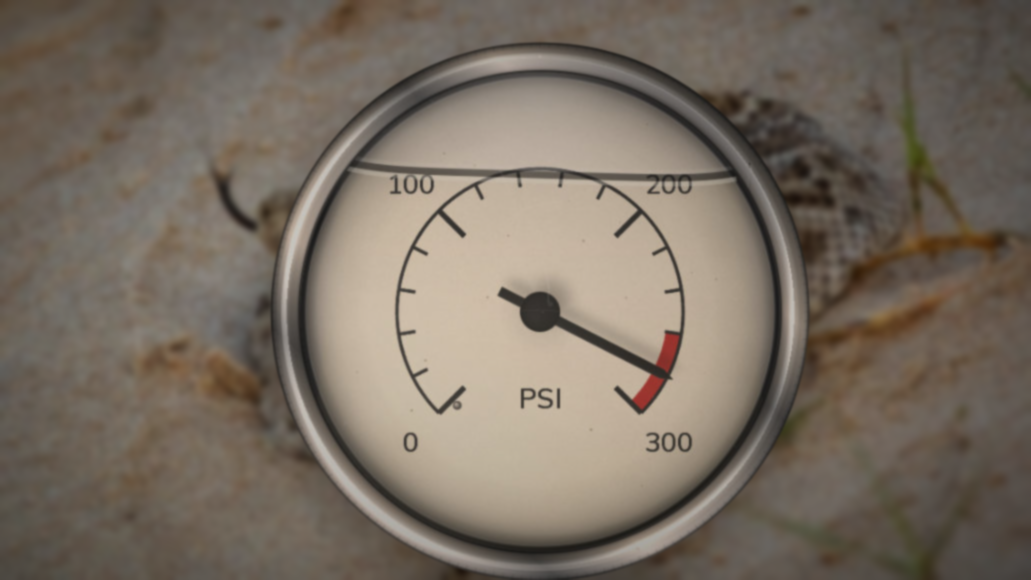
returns 280 (psi)
